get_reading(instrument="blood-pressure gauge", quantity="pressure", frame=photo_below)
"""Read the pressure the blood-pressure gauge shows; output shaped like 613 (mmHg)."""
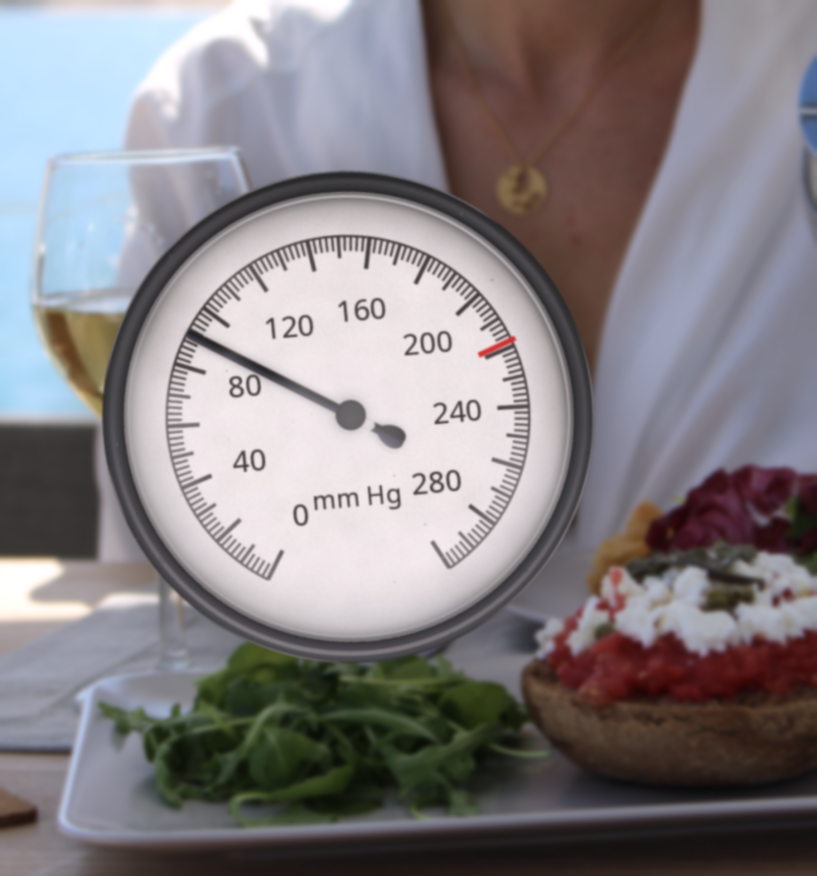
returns 90 (mmHg)
